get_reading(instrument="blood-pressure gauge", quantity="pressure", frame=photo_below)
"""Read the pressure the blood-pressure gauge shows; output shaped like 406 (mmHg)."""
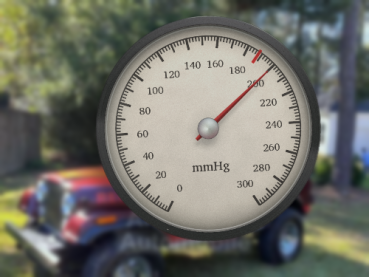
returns 200 (mmHg)
